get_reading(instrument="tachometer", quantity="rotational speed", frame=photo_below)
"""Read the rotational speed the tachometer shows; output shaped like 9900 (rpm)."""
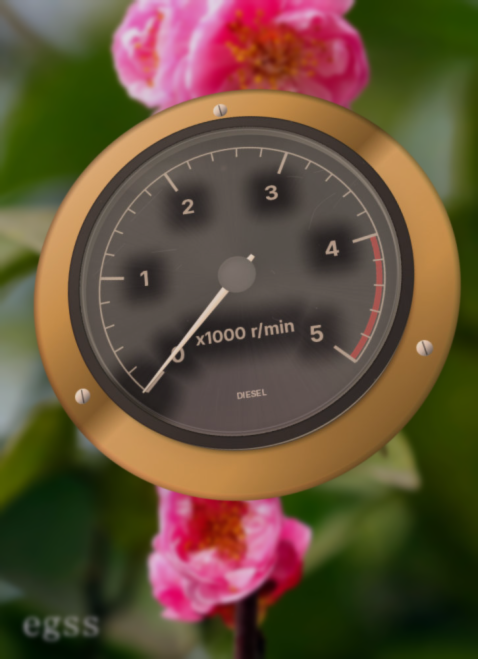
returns 0 (rpm)
